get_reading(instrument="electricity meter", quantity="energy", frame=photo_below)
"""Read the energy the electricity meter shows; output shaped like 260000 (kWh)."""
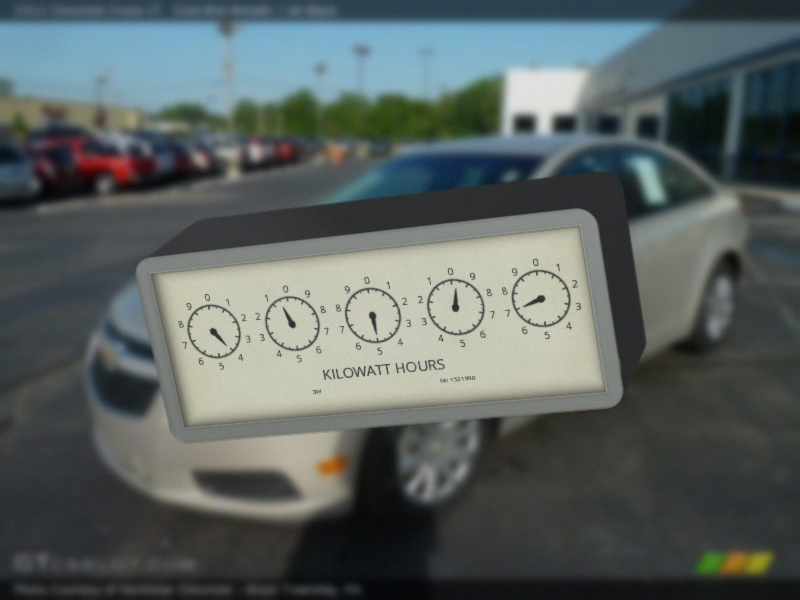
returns 40497 (kWh)
